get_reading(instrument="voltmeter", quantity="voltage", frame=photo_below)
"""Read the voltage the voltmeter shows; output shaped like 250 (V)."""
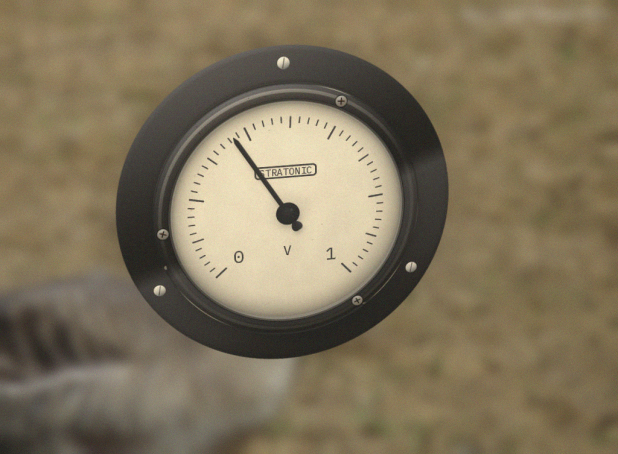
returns 0.37 (V)
